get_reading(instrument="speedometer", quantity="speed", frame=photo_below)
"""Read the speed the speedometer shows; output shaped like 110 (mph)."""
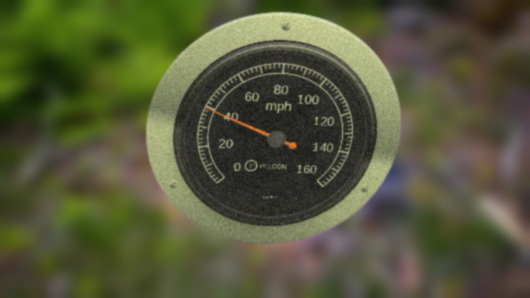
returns 40 (mph)
